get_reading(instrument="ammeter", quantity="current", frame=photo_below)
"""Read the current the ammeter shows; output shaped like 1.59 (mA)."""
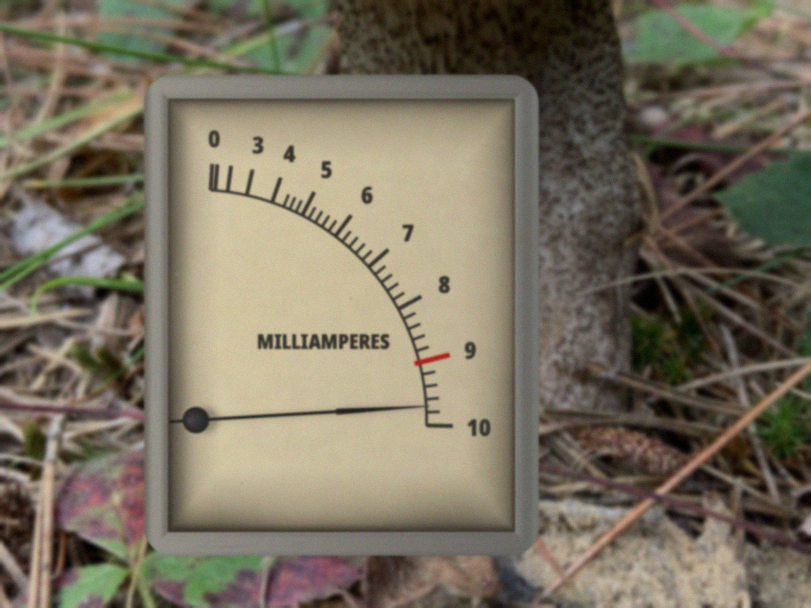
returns 9.7 (mA)
